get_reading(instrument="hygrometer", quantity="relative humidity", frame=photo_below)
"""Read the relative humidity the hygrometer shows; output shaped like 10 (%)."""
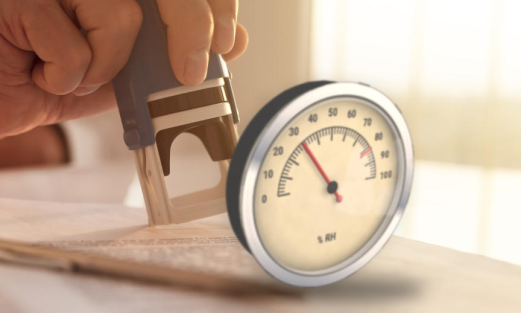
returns 30 (%)
